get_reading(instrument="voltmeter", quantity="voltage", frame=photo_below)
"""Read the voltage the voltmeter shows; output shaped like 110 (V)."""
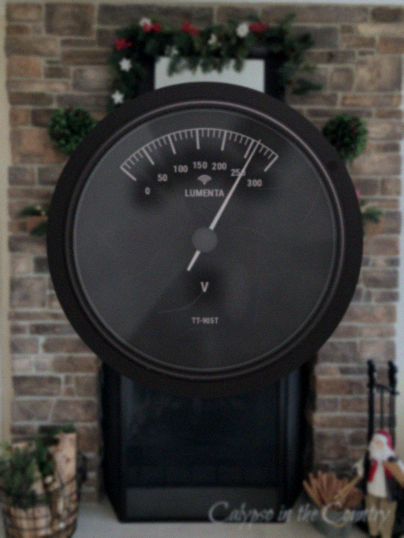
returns 260 (V)
